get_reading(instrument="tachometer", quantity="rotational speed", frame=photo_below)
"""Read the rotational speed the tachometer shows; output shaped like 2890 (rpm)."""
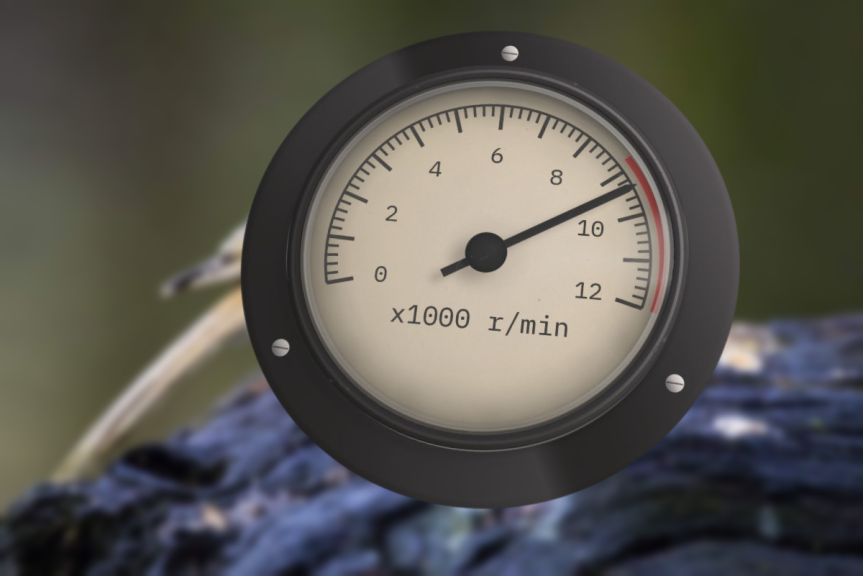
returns 9400 (rpm)
